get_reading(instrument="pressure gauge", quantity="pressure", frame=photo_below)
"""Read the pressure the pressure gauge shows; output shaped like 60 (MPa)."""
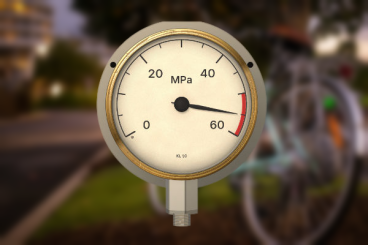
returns 55 (MPa)
